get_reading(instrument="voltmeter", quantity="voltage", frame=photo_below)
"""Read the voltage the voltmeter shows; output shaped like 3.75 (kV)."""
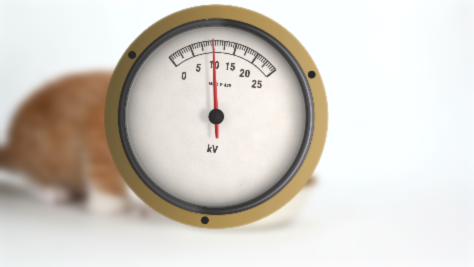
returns 10 (kV)
